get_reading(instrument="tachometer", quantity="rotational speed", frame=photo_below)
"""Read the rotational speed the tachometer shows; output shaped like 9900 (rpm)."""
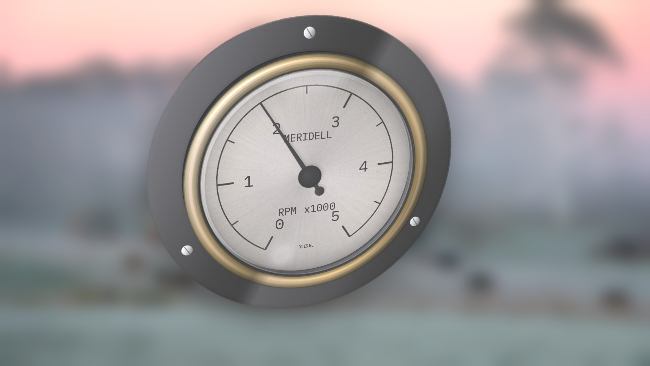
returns 2000 (rpm)
